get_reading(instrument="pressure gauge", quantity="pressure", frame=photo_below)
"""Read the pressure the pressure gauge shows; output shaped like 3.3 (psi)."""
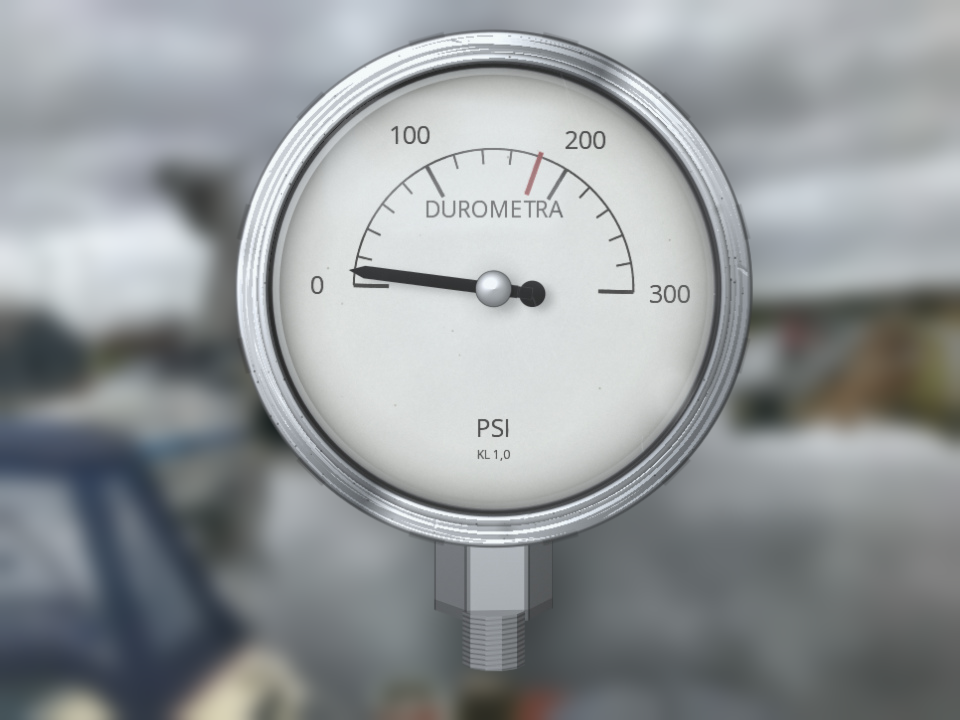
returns 10 (psi)
